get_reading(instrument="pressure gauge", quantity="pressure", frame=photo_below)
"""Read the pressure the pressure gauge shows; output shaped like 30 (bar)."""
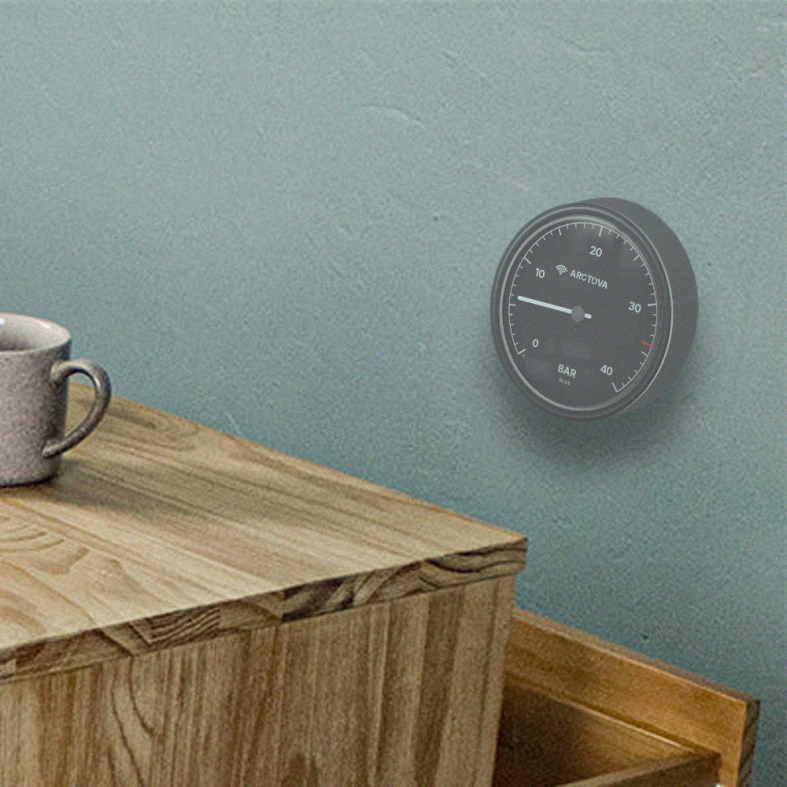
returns 6 (bar)
